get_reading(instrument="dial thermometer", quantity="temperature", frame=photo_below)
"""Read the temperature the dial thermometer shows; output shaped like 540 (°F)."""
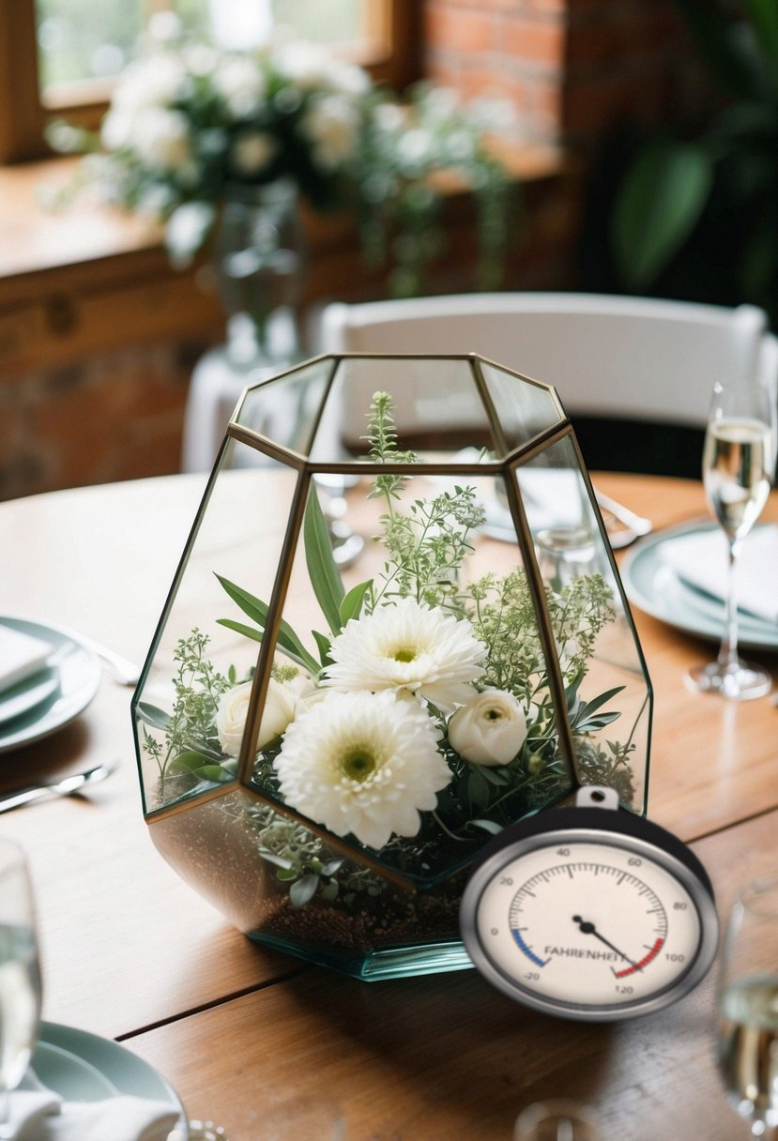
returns 110 (°F)
